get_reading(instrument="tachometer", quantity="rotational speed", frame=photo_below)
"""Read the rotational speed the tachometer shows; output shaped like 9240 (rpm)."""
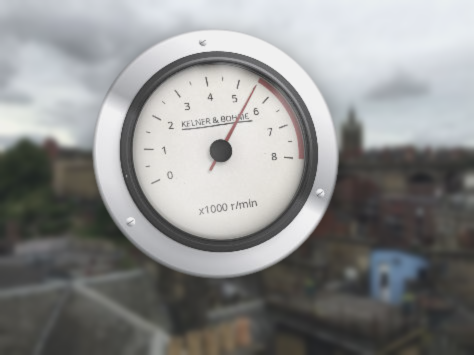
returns 5500 (rpm)
